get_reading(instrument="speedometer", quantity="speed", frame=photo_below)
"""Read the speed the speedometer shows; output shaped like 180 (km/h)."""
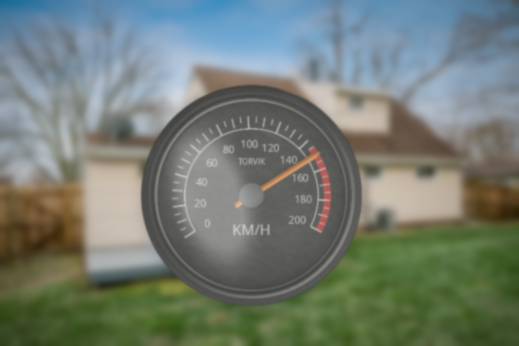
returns 150 (km/h)
